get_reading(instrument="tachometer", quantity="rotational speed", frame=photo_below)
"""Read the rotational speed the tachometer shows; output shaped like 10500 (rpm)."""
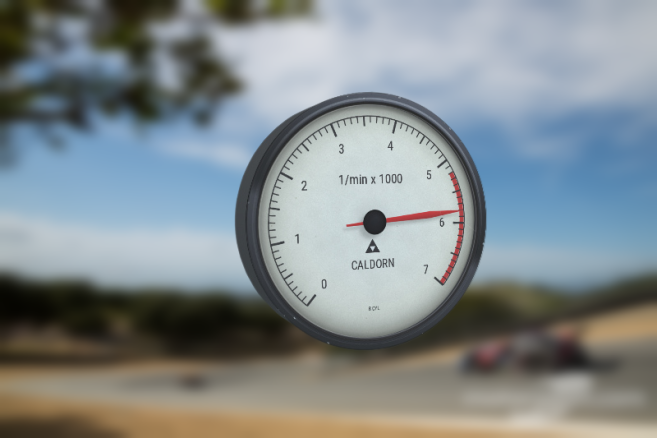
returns 5800 (rpm)
